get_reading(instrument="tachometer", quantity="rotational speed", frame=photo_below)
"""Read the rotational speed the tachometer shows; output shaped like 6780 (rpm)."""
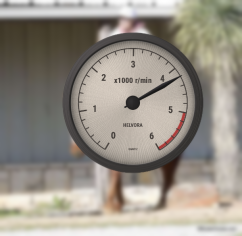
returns 4200 (rpm)
